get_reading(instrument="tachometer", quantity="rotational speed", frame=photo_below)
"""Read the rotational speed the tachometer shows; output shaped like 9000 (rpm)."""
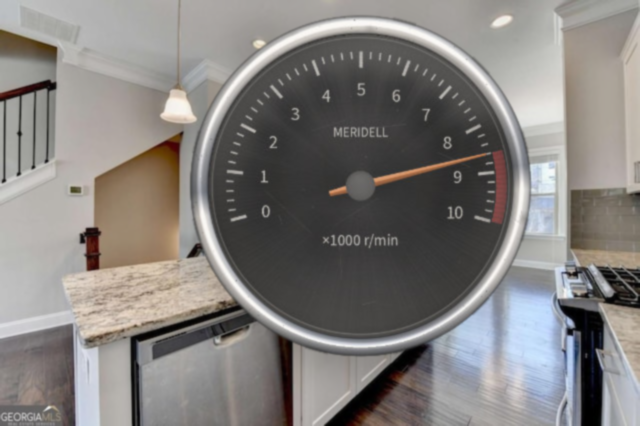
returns 8600 (rpm)
